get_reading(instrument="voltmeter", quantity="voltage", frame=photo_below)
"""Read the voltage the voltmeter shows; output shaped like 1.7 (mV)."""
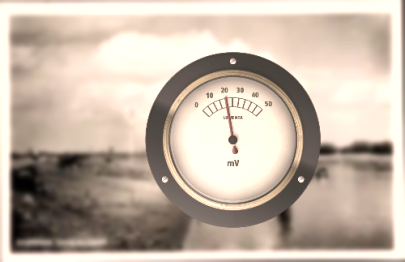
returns 20 (mV)
